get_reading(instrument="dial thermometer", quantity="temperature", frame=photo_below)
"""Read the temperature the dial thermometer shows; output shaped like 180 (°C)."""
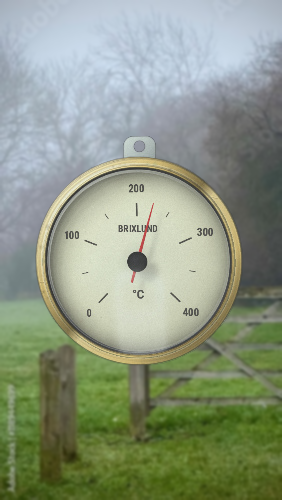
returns 225 (°C)
